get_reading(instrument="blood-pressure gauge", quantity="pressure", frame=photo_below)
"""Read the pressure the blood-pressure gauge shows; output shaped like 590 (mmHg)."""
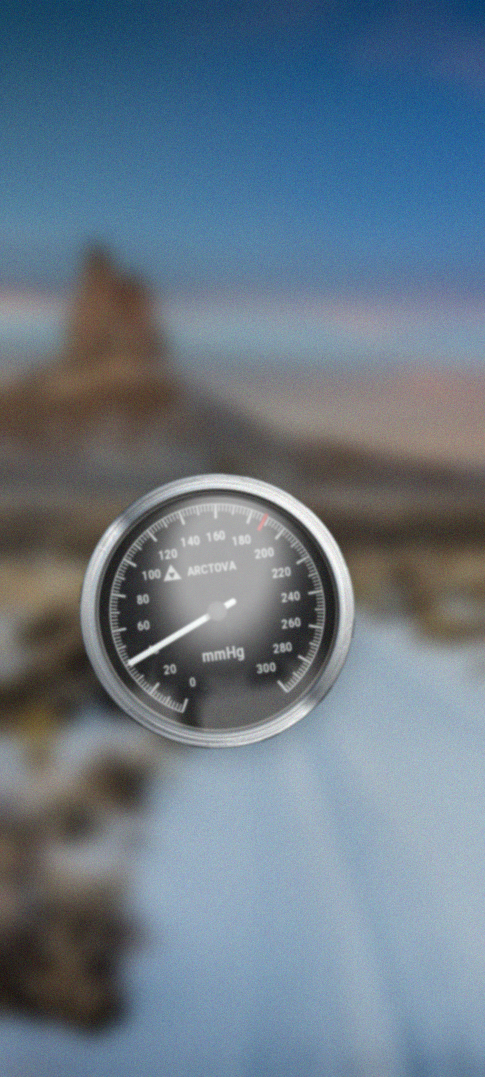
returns 40 (mmHg)
